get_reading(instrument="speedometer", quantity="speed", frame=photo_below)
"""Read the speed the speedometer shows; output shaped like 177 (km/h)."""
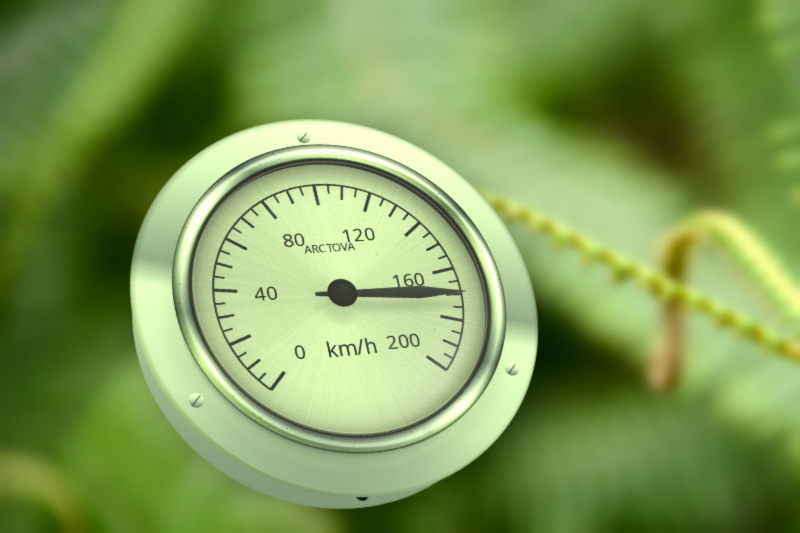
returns 170 (km/h)
